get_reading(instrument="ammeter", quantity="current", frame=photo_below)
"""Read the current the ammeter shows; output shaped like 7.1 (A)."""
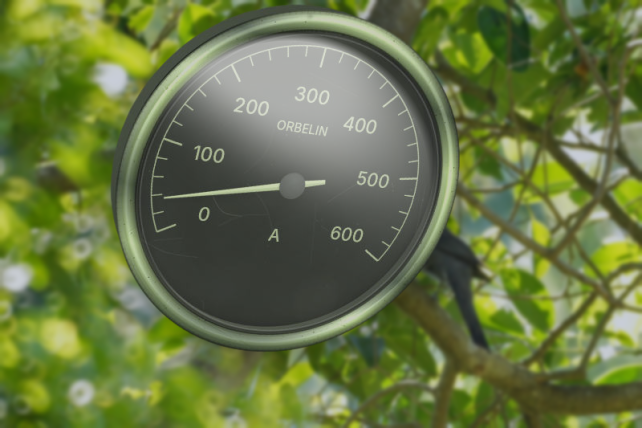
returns 40 (A)
